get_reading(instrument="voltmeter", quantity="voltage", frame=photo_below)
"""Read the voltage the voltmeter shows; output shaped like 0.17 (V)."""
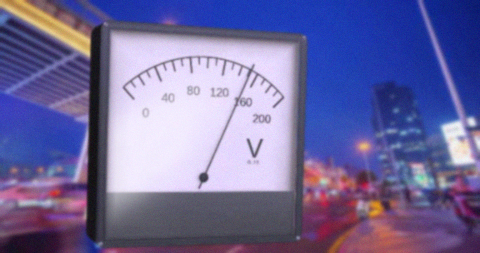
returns 150 (V)
